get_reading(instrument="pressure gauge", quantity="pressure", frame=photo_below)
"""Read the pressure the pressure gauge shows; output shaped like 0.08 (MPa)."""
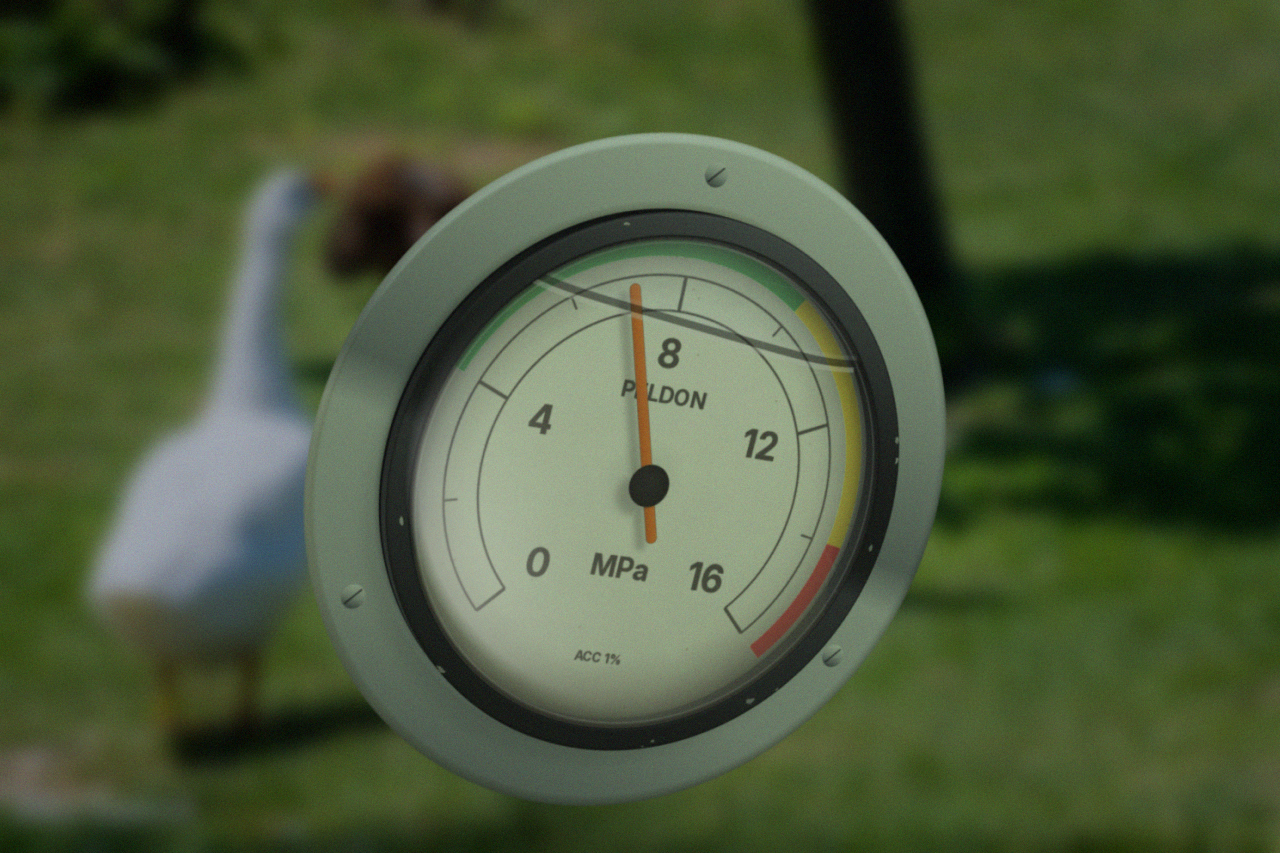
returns 7 (MPa)
